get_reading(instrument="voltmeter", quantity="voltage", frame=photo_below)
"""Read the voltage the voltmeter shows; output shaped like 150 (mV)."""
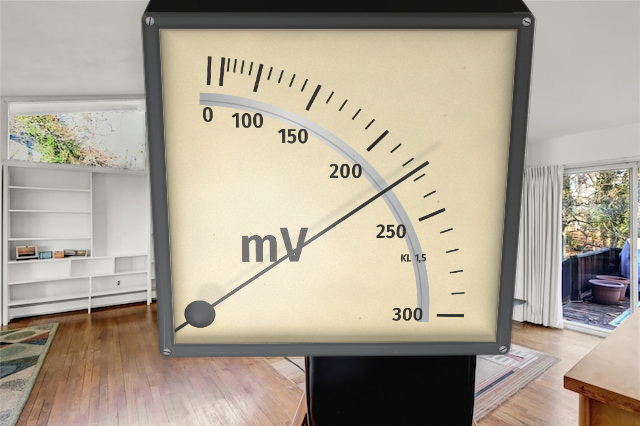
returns 225 (mV)
